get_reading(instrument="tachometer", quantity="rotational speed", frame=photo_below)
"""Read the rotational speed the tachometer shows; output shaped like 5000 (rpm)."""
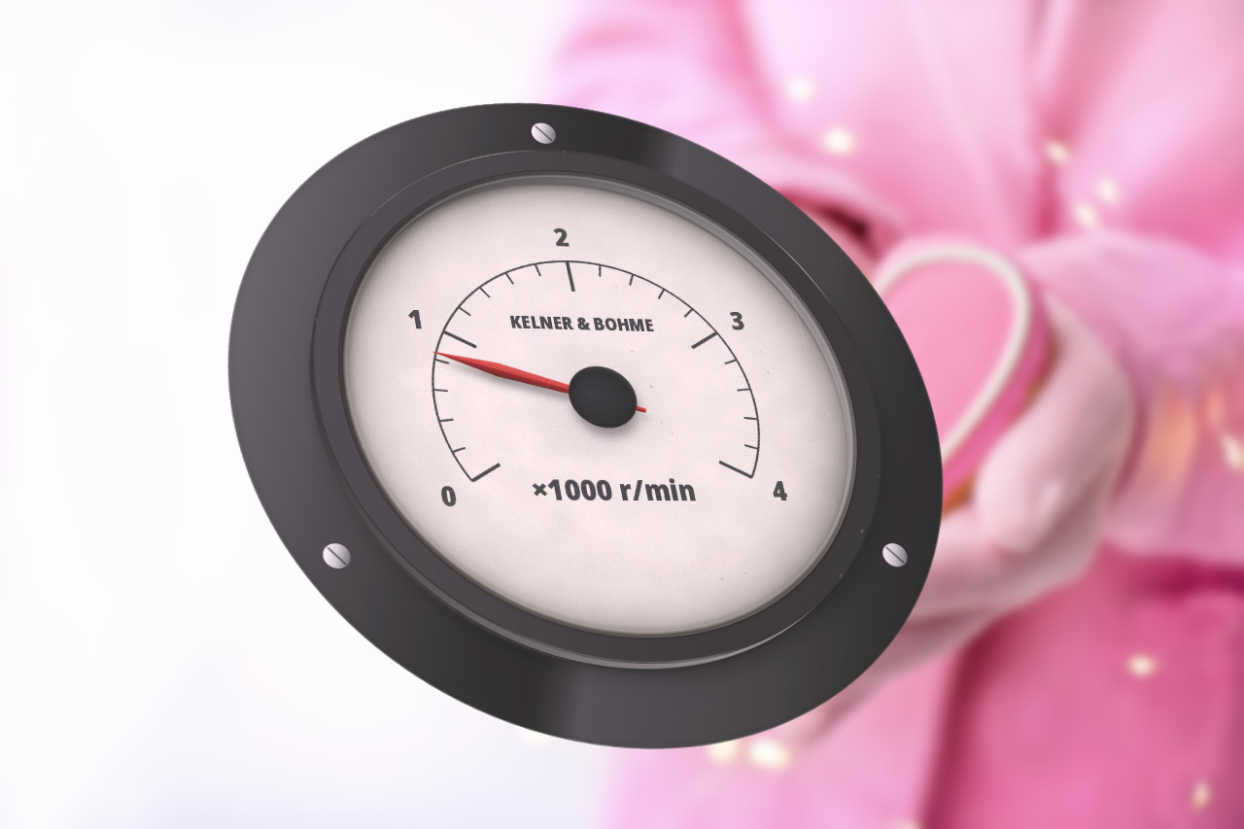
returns 800 (rpm)
